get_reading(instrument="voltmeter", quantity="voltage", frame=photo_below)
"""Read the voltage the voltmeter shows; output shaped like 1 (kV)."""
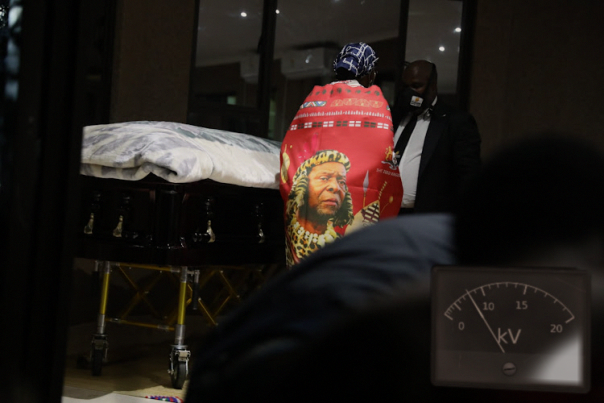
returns 8 (kV)
